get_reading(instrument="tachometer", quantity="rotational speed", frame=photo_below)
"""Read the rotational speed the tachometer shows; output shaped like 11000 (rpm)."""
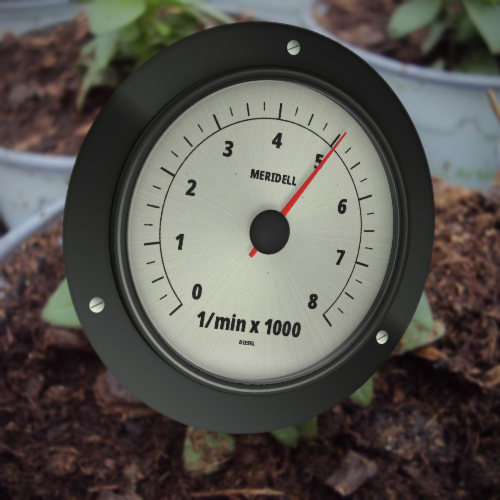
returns 5000 (rpm)
